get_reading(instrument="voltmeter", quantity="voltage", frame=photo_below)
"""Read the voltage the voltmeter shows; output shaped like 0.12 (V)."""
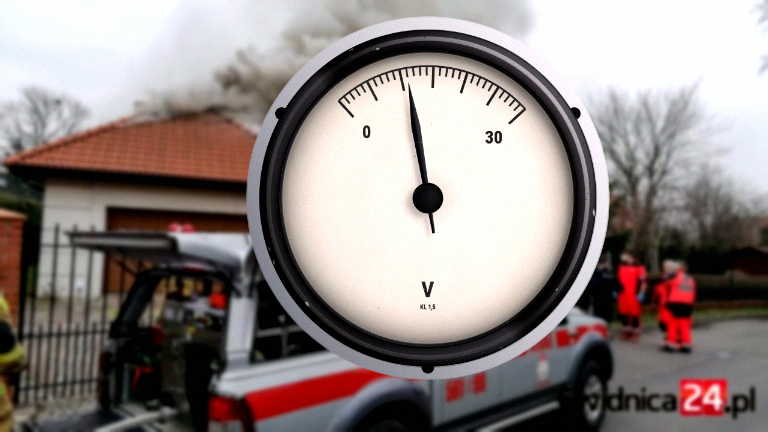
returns 11 (V)
